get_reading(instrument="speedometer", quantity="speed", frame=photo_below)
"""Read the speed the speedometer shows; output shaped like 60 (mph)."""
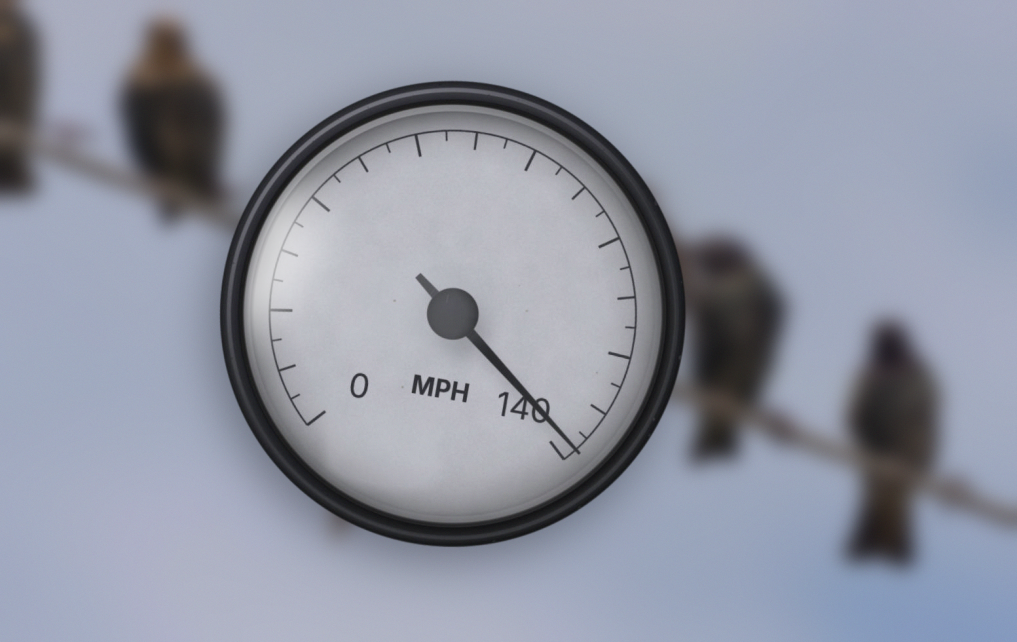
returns 137.5 (mph)
